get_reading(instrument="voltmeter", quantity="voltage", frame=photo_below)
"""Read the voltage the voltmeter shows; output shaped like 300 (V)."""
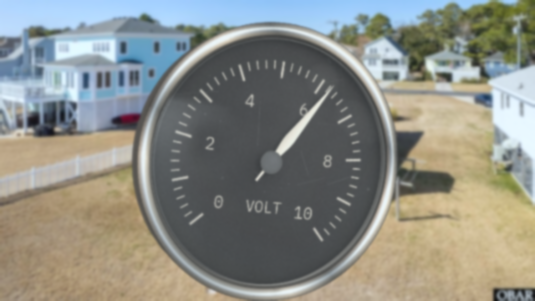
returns 6.2 (V)
